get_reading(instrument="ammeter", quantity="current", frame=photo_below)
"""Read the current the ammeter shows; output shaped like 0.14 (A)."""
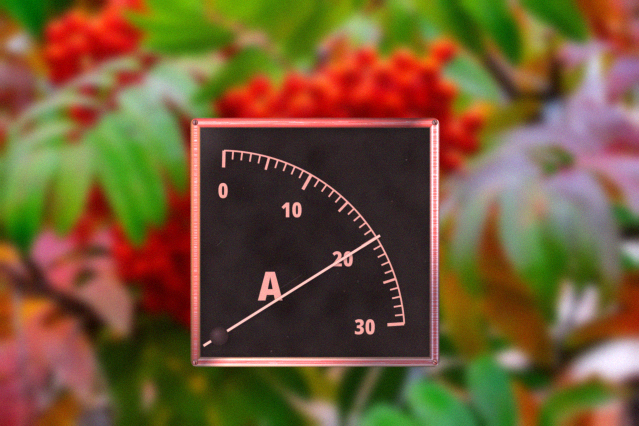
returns 20 (A)
